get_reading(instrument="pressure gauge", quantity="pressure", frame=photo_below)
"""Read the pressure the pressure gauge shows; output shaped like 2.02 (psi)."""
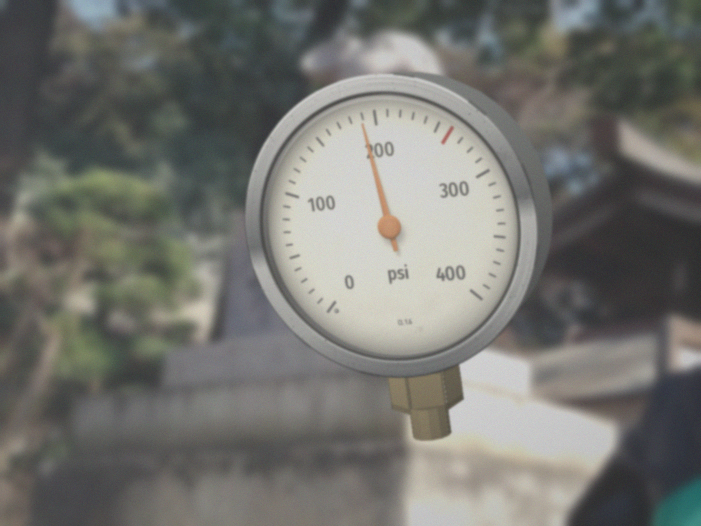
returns 190 (psi)
